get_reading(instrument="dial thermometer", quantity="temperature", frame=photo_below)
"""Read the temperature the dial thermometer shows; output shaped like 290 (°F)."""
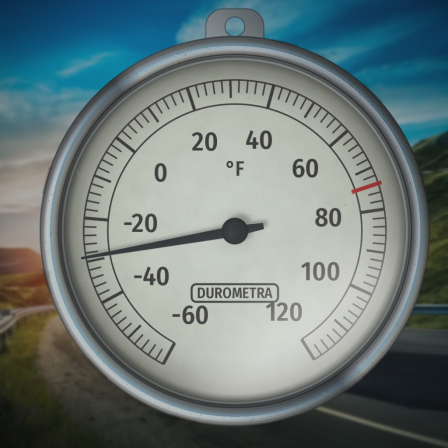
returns -29 (°F)
